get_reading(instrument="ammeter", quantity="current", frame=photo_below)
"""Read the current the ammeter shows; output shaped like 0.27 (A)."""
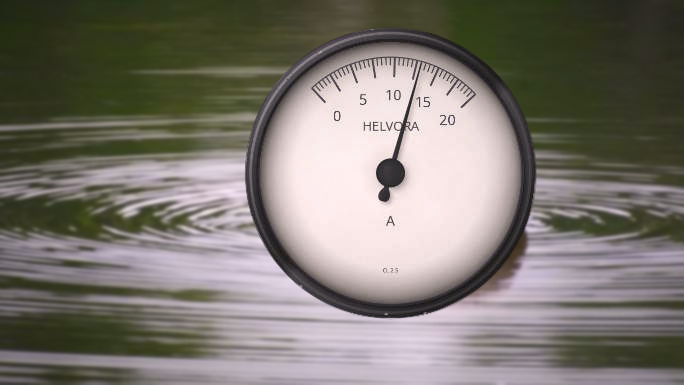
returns 13 (A)
